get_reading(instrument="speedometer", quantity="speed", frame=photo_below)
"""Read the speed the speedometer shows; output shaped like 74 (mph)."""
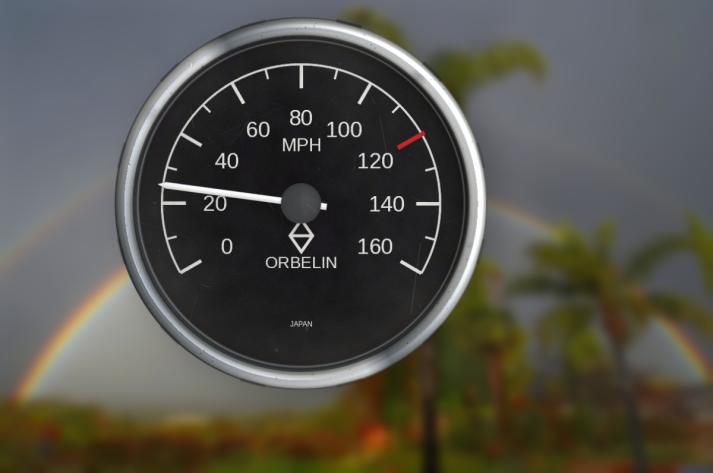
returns 25 (mph)
